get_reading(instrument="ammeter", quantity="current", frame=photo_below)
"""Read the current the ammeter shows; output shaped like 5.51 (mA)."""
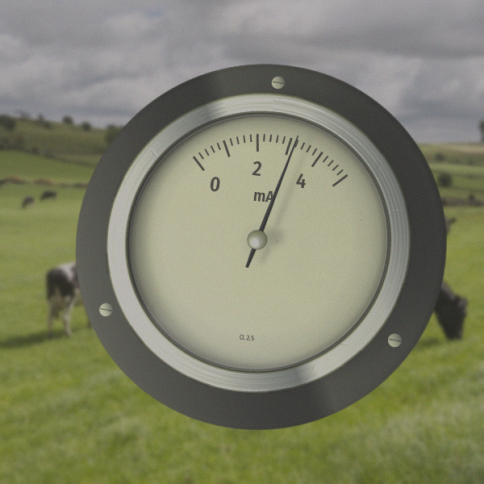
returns 3.2 (mA)
